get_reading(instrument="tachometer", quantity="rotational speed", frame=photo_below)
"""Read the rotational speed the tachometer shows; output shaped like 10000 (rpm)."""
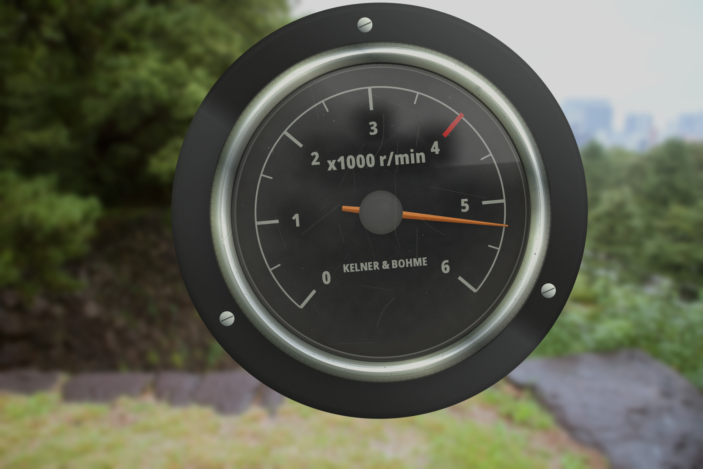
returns 5250 (rpm)
